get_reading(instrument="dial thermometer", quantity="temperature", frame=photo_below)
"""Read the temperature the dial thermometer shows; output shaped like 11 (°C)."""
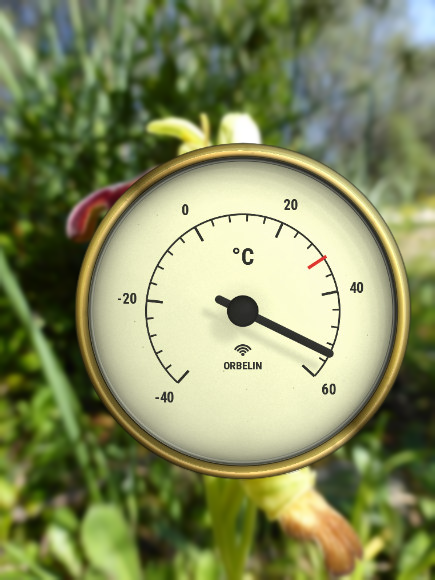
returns 54 (°C)
